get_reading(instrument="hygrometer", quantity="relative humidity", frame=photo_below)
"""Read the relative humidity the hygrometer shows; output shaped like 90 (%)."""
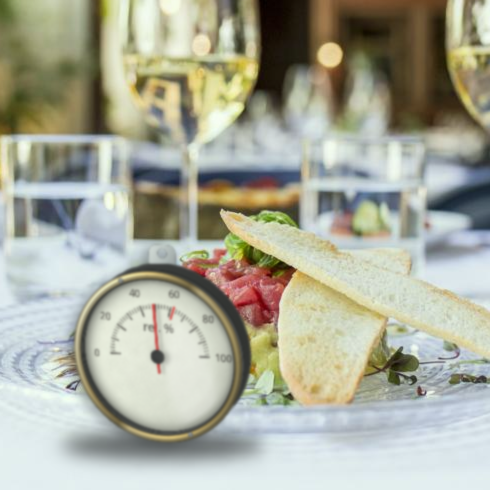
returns 50 (%)
